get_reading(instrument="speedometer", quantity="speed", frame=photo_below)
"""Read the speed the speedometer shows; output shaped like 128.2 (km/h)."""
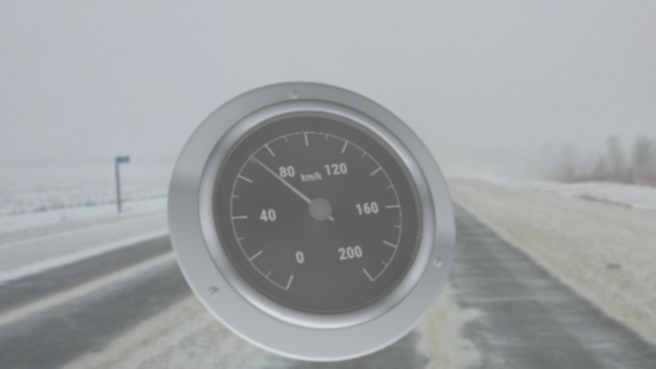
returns 70 (km/h)
